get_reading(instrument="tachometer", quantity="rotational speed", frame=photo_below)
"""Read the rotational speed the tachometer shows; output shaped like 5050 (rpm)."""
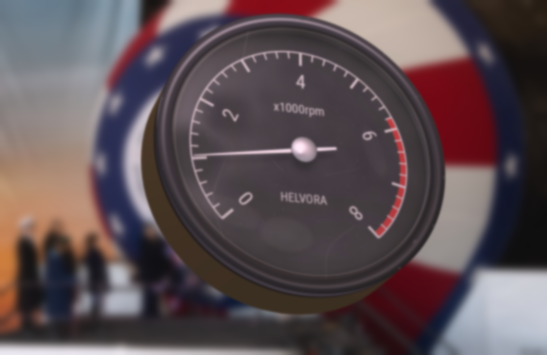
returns 1000 (rpm)
